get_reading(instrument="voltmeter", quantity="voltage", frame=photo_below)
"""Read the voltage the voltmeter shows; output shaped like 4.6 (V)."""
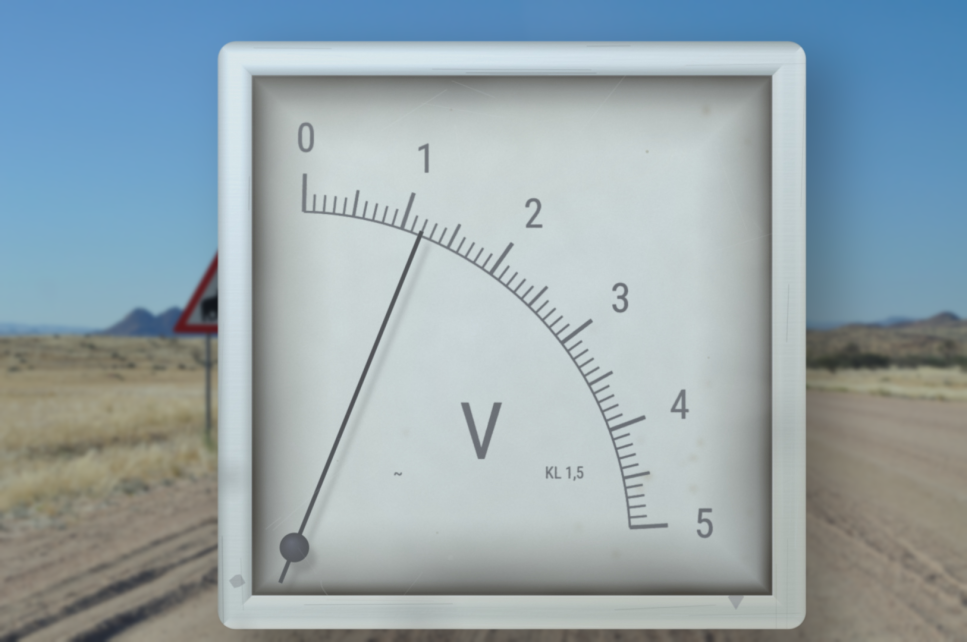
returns 1.2 (V)
